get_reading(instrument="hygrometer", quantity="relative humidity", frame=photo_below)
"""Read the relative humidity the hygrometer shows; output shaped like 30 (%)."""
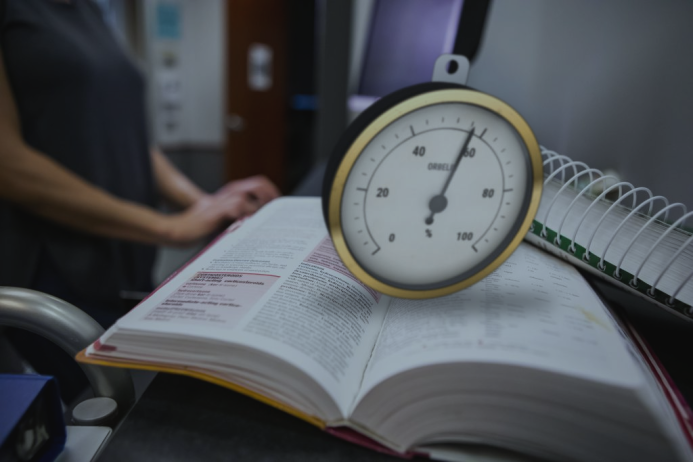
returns 56 (%)
